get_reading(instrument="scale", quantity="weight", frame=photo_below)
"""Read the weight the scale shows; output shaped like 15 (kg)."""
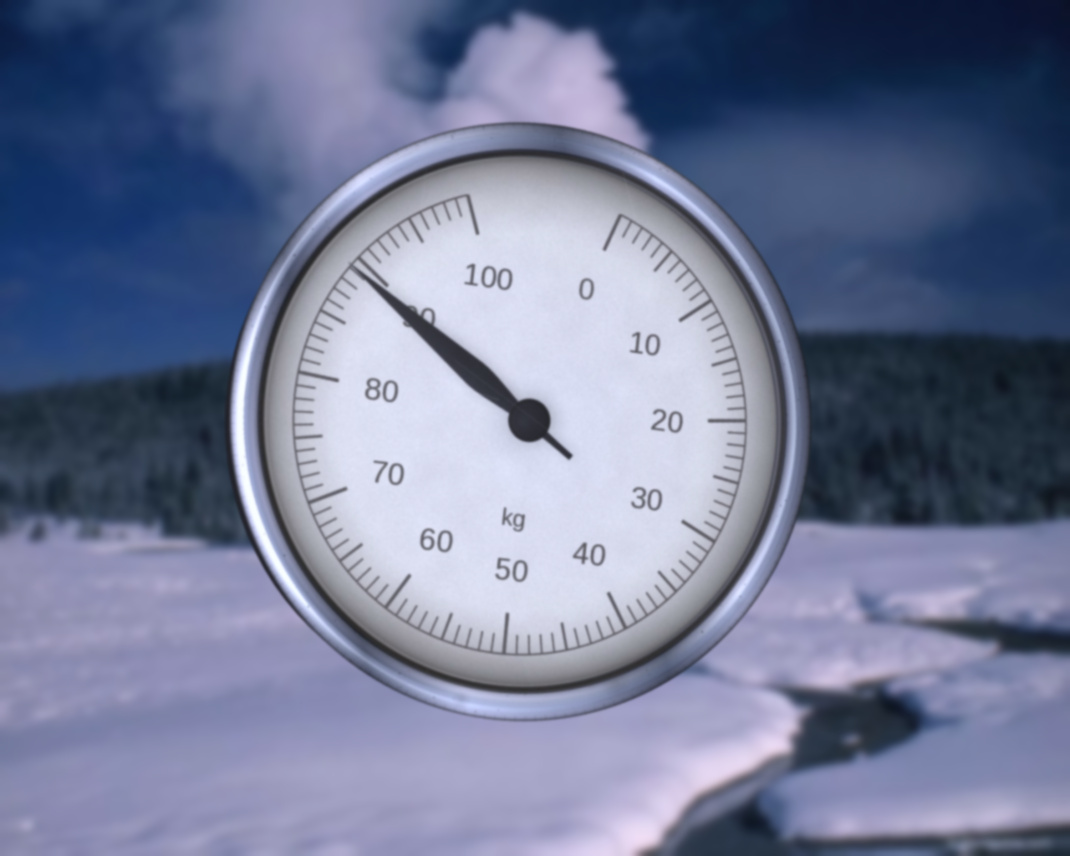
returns 89 (kg)
